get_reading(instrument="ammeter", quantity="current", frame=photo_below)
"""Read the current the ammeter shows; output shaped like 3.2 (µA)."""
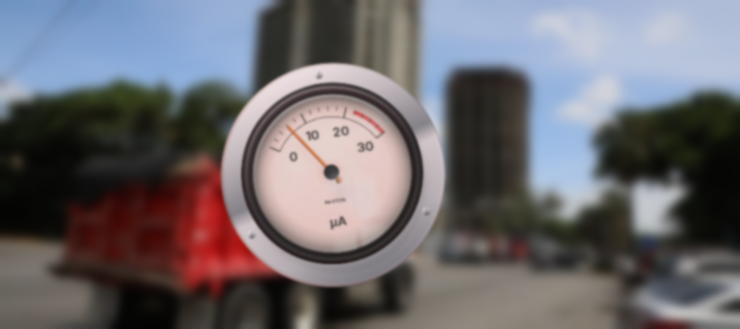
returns 6 (µA)
